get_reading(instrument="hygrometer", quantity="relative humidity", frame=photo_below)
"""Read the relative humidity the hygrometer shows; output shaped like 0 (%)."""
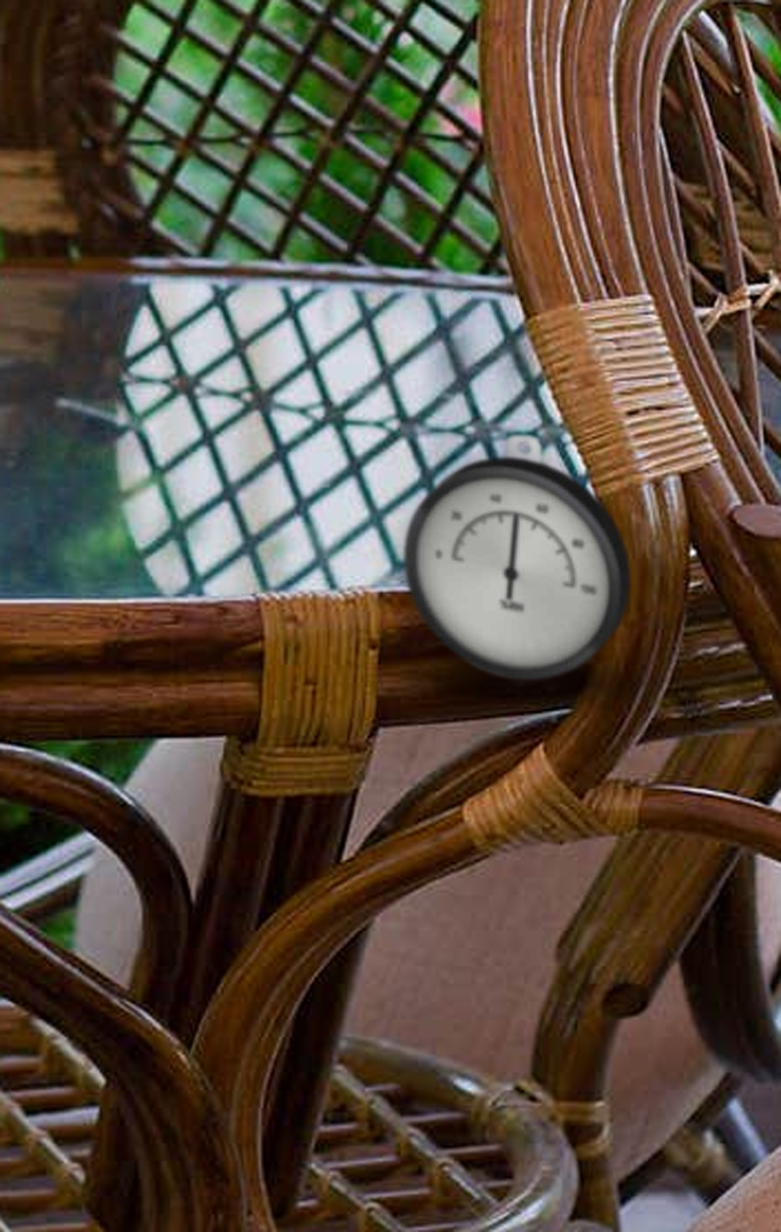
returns 50 (%)
